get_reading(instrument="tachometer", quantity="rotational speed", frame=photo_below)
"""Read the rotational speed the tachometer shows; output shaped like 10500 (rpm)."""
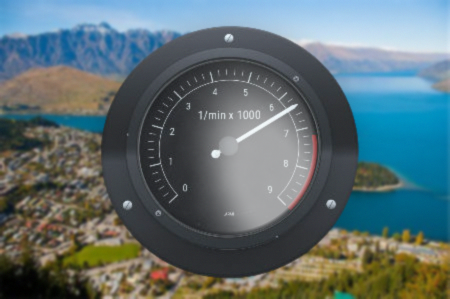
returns 6400 (rpm)
